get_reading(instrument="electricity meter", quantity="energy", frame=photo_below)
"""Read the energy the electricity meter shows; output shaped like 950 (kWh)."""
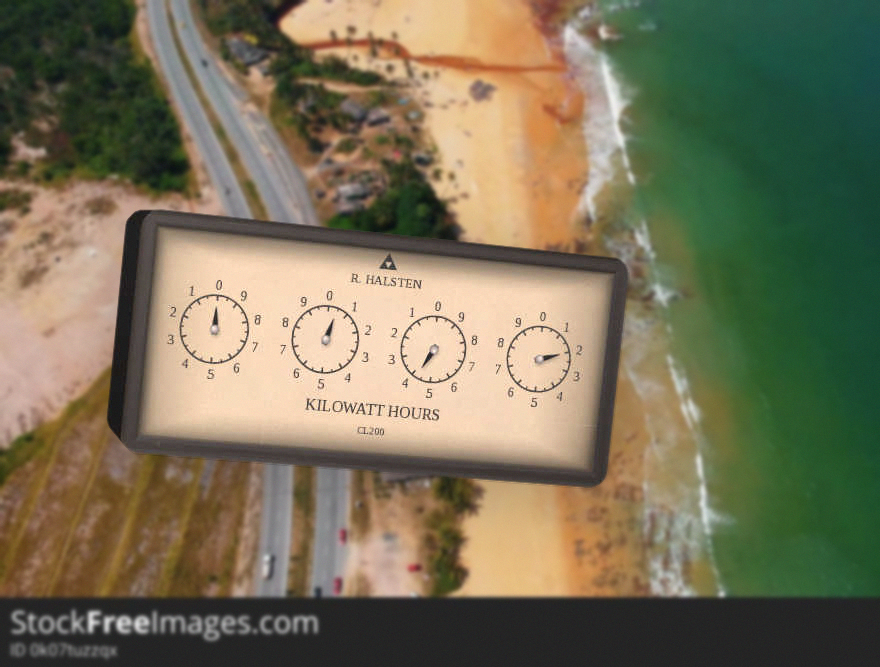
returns 42 (kWh)
